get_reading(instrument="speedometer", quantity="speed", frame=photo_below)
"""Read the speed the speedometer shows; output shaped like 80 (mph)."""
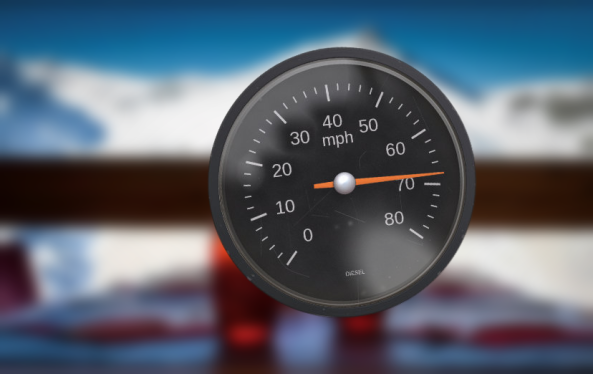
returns 68 (mph)
